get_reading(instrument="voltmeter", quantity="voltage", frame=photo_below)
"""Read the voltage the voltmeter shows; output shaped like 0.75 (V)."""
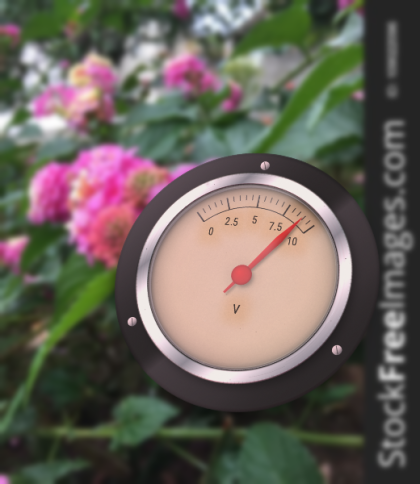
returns 9 (V)
